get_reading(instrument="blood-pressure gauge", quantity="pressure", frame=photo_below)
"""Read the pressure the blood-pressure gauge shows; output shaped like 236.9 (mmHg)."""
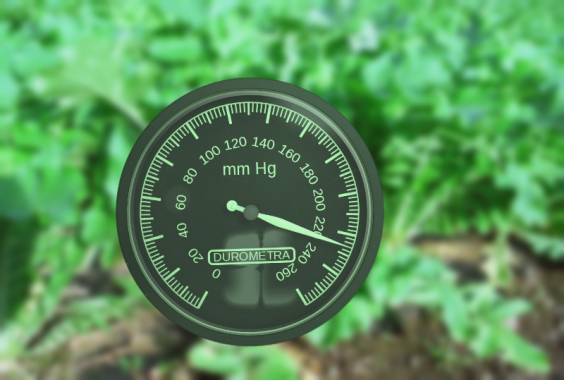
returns 226 (mmHg)
